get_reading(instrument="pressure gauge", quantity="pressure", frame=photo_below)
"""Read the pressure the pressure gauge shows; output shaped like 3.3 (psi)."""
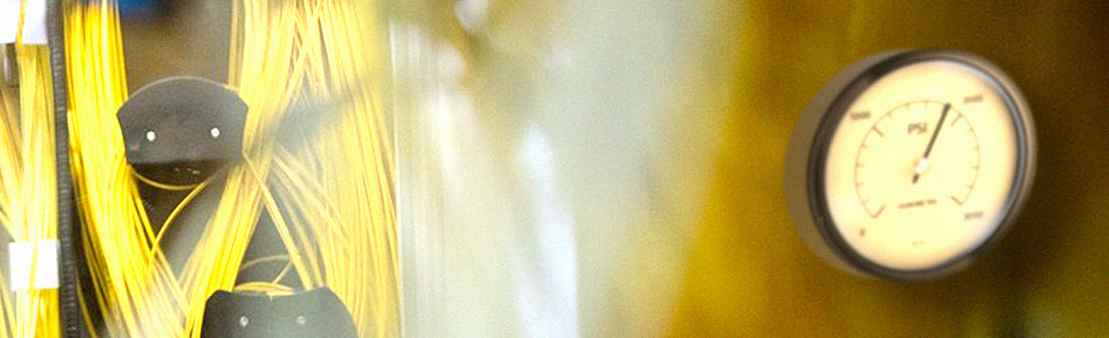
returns 1800 (psi)
